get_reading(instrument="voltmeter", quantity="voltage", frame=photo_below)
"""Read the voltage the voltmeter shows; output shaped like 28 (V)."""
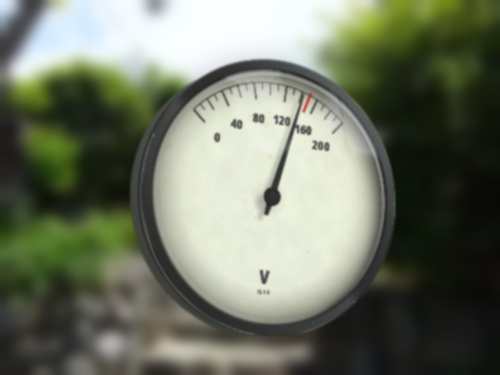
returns 140 (V)
